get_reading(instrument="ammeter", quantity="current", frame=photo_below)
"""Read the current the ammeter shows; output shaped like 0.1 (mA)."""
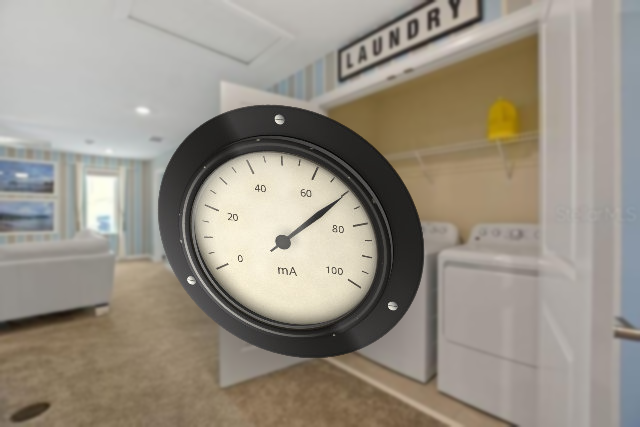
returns 70 (mA)
